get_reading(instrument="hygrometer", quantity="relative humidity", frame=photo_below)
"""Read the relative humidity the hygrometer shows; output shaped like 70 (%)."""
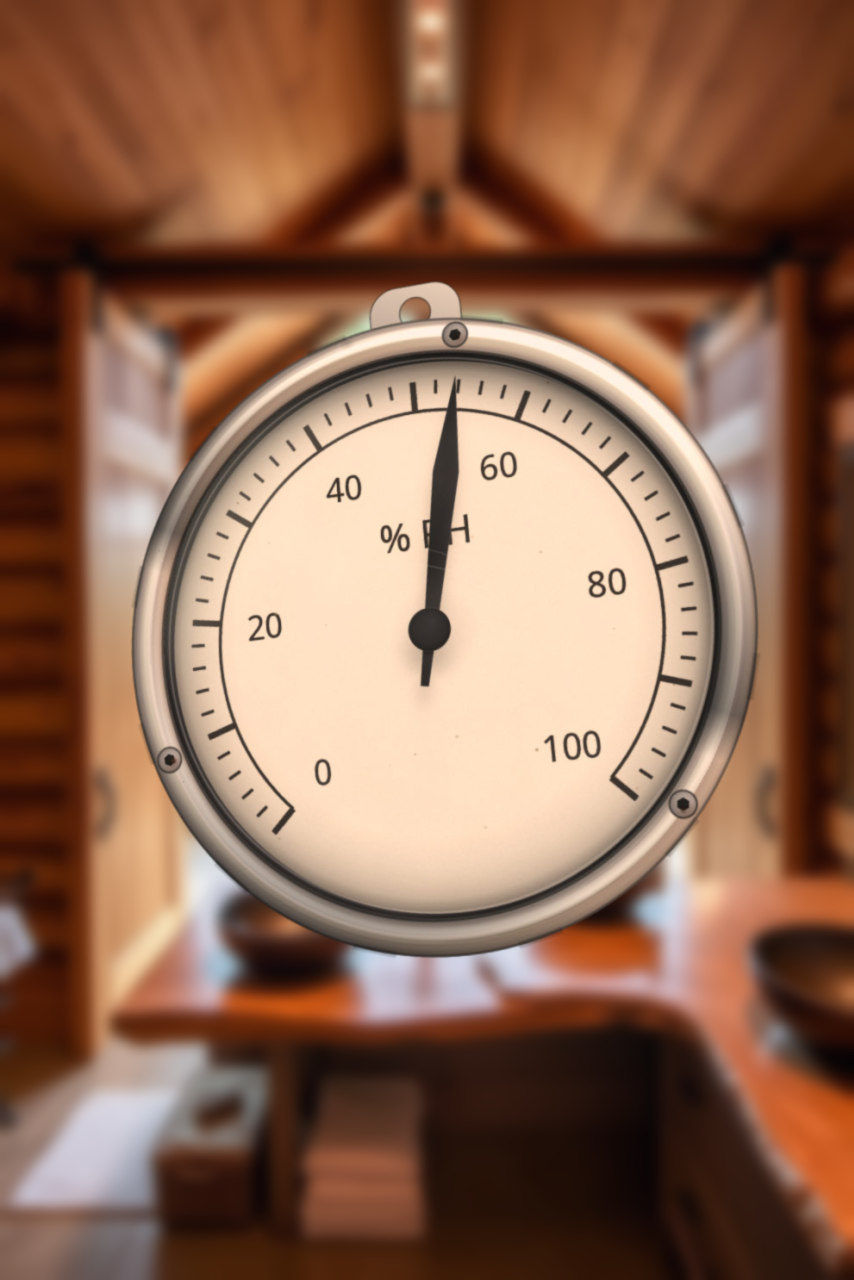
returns 54 (%)
